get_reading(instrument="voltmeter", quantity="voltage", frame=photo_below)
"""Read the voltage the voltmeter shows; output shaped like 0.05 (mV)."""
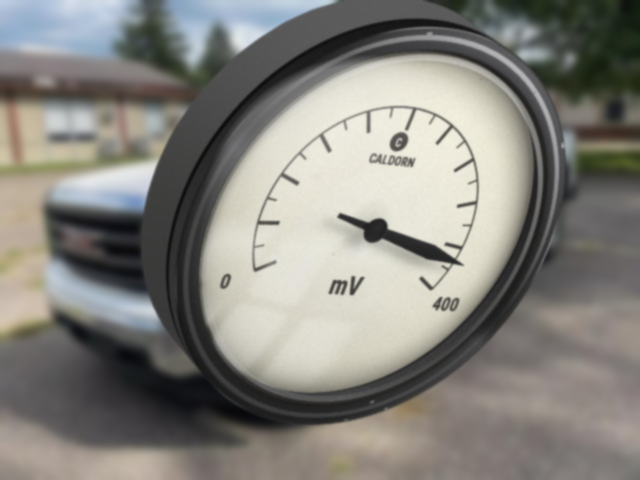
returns 370 (mV)
